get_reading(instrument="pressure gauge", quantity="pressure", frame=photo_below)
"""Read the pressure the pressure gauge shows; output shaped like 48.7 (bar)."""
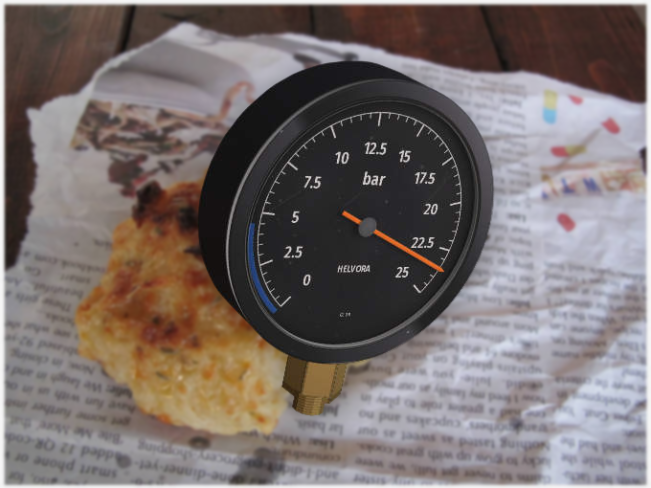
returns 23.5 (bar)
